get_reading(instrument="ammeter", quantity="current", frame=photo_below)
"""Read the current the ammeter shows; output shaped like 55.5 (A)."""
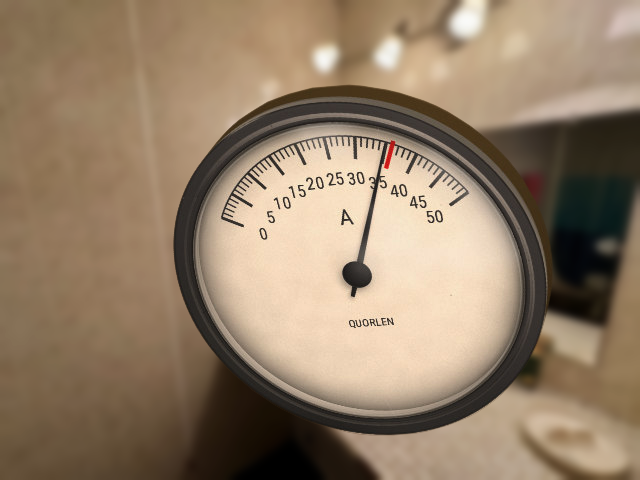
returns 35 (A)
